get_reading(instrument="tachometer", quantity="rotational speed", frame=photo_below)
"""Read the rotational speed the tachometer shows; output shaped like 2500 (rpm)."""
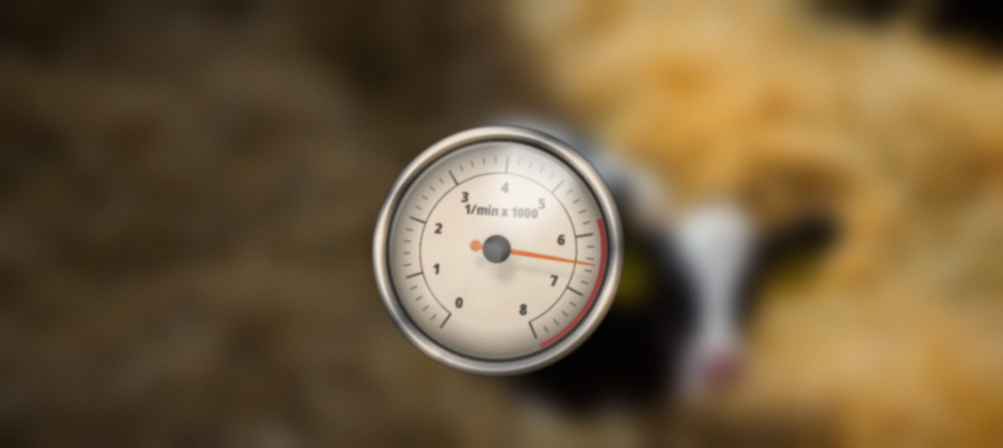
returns 6500 (rpm)
